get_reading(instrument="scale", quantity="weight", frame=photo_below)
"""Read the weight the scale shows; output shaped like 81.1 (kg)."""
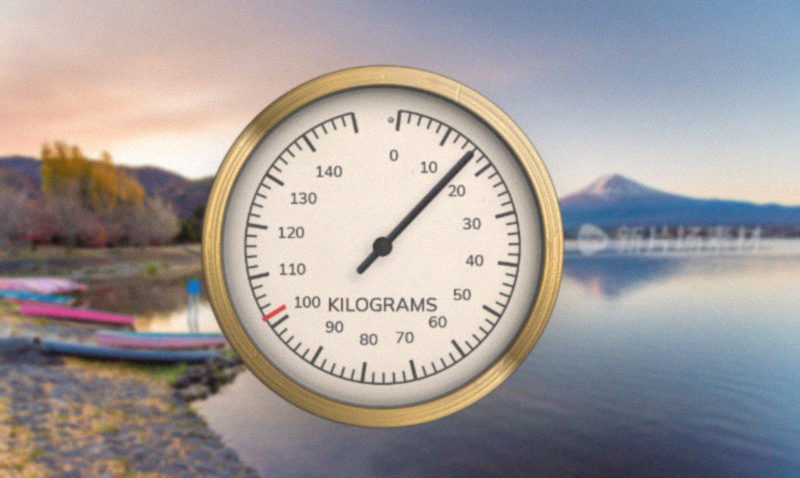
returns 16 (kg)
